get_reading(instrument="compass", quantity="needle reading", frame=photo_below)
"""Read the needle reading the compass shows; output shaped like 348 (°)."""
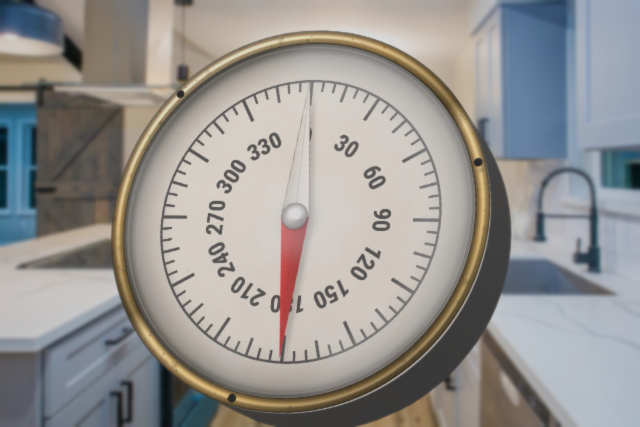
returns 180 (°)
